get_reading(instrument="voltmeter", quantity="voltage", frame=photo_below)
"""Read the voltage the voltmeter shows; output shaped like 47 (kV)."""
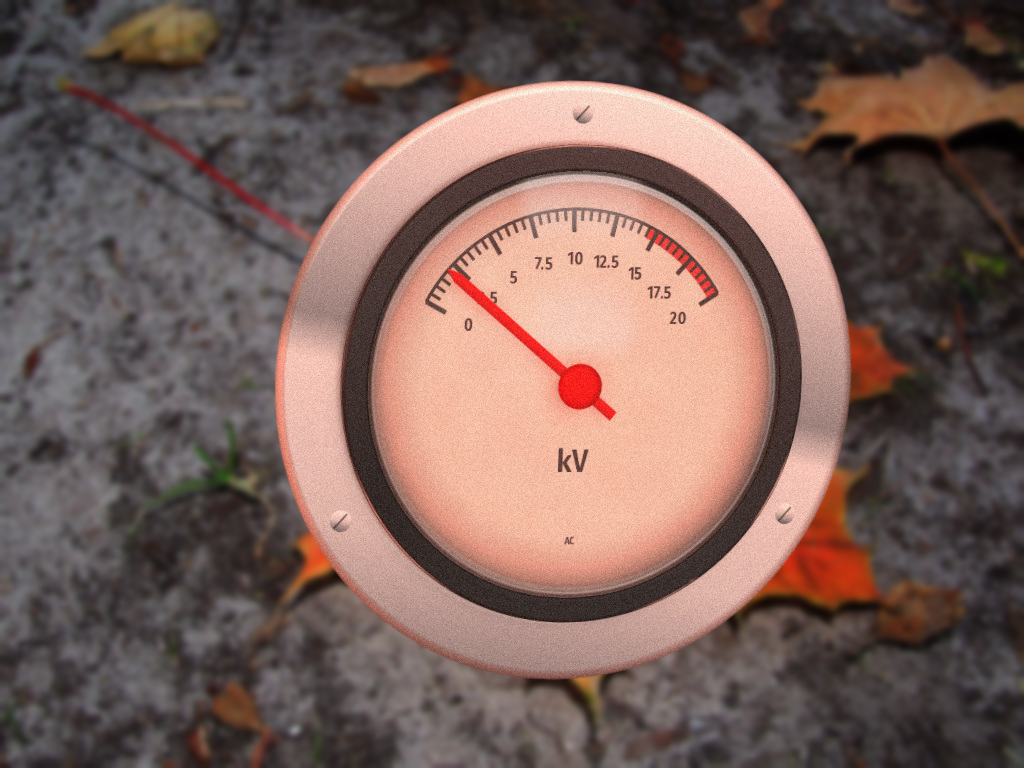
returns 2 (kV)
